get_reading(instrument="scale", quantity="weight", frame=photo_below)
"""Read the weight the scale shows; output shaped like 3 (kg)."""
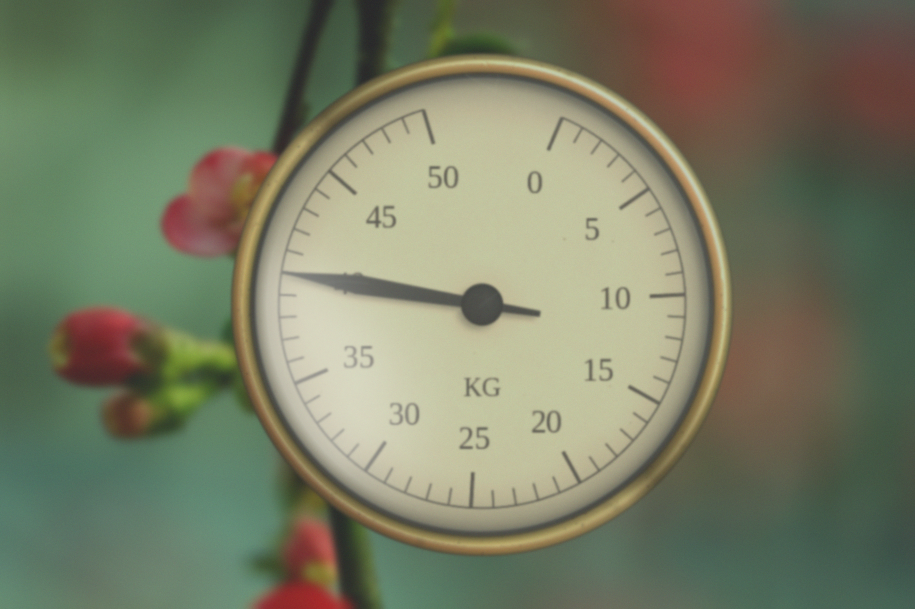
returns 40 (kg)
